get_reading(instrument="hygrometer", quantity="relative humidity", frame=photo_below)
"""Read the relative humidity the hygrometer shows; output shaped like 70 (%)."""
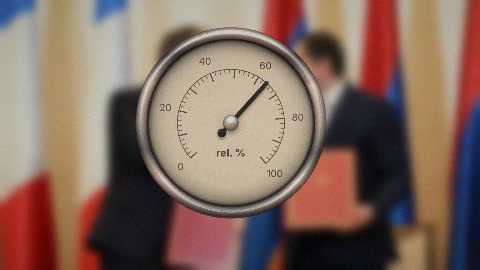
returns 64 (%)
